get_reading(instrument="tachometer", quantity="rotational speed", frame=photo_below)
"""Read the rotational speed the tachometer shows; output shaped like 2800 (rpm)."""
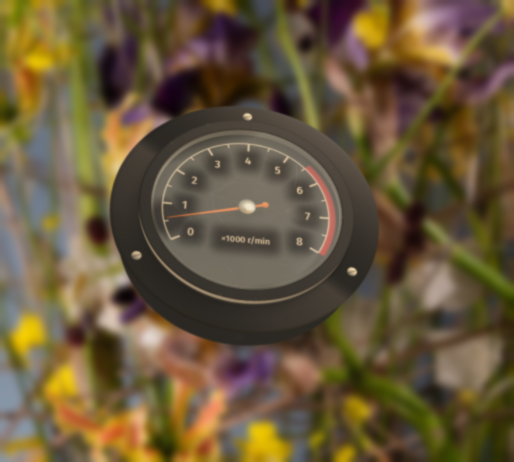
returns 500 (rpm)
